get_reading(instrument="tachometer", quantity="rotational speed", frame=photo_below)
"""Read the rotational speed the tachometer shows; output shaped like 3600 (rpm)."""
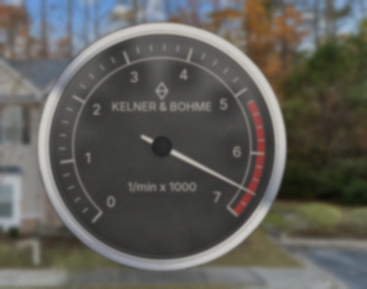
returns 6600 (rpm)
